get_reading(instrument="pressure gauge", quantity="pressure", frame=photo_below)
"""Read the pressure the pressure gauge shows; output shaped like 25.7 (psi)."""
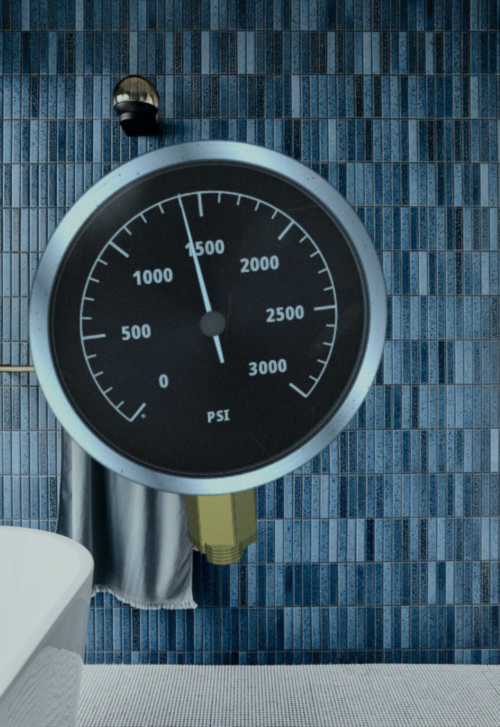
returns 1400 (psi)
